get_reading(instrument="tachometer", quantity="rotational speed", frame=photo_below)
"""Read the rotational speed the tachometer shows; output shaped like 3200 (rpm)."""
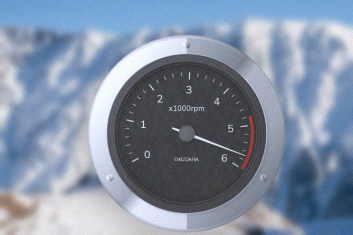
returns 5700 (rpm)
